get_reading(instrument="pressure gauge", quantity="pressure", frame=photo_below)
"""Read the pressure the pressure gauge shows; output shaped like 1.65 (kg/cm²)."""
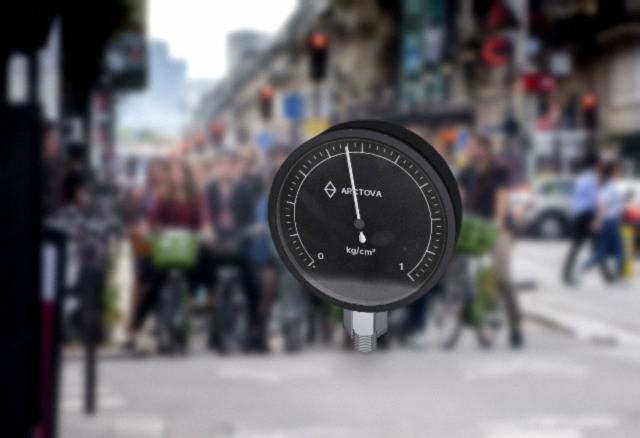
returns 0.46 (kg/cm²)
